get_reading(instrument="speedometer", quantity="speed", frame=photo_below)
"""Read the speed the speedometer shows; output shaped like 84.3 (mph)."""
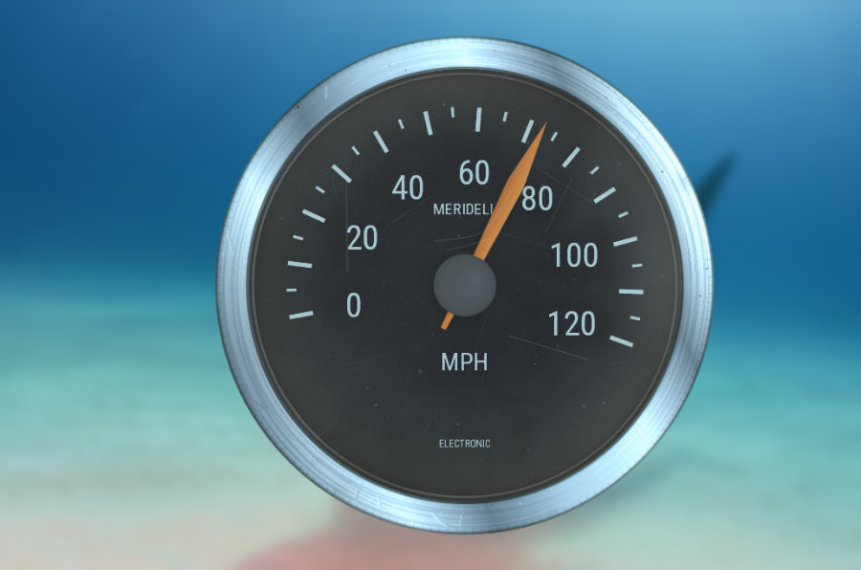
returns 72.5 (mph)
